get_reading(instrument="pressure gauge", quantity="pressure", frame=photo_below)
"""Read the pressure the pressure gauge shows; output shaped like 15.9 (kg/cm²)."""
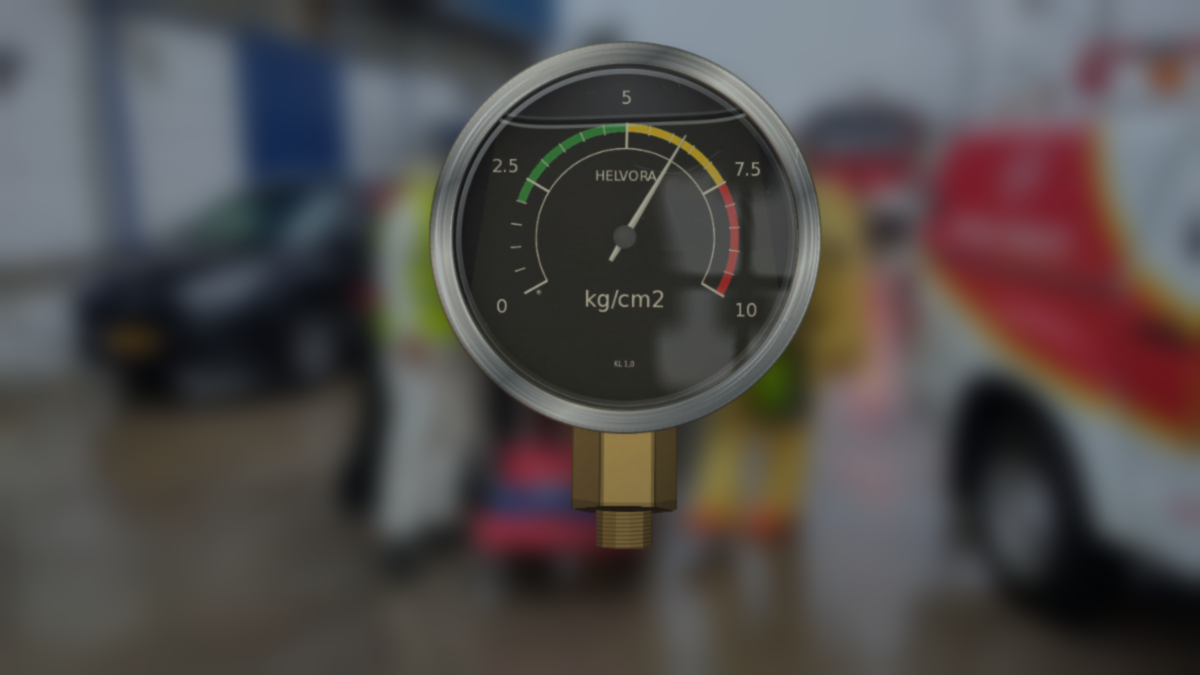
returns 6.25 (kg/cm²)
